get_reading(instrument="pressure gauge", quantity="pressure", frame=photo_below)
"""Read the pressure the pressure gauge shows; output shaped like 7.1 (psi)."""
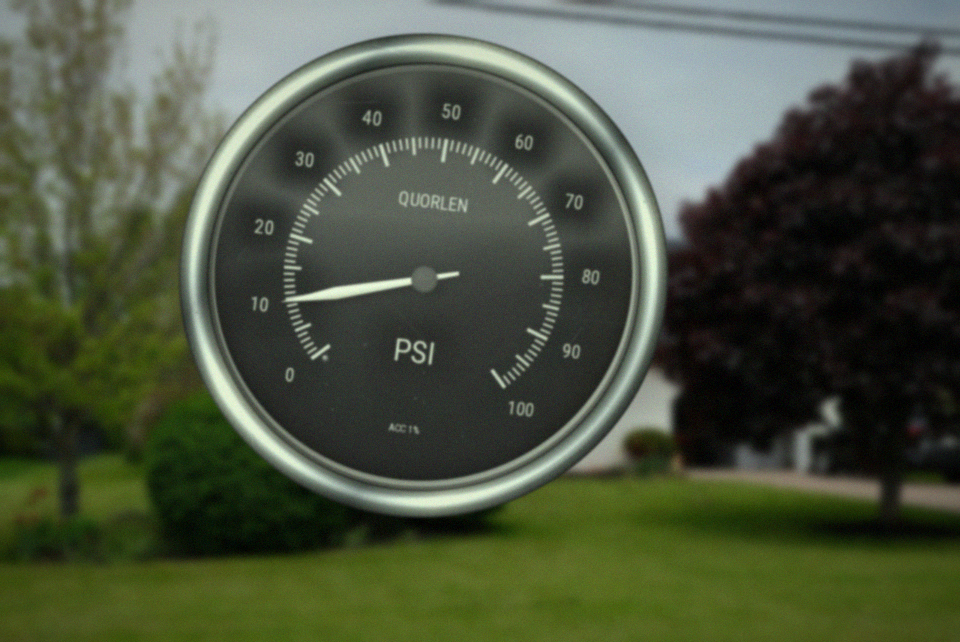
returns 10 (psi)
